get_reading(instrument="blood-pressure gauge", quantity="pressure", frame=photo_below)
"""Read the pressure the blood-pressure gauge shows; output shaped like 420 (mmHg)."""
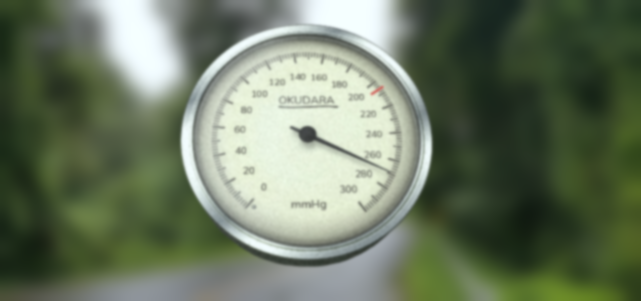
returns 270 (mmHg)
